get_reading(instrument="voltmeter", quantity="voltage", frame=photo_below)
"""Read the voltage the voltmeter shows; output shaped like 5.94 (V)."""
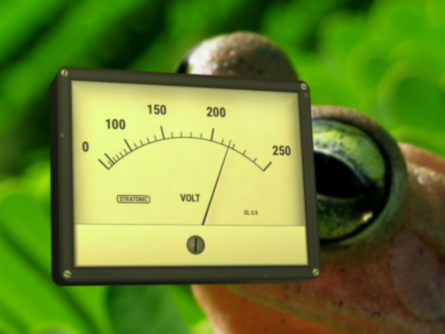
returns 215 (V)
